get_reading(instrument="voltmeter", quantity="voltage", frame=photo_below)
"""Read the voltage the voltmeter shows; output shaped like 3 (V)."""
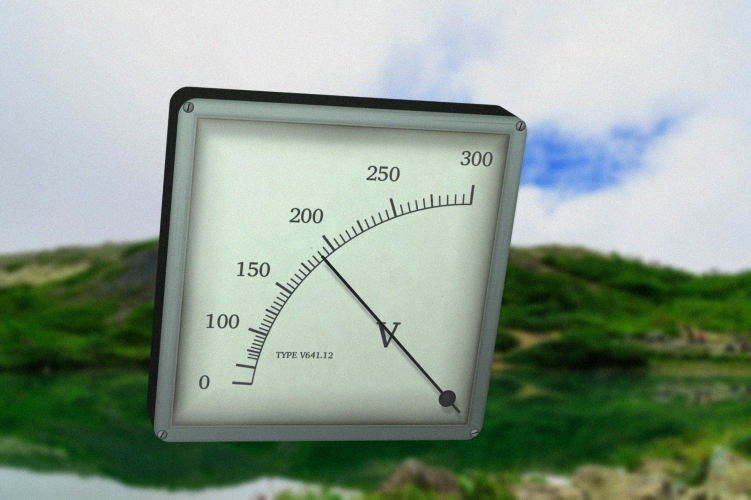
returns 190 (V)
